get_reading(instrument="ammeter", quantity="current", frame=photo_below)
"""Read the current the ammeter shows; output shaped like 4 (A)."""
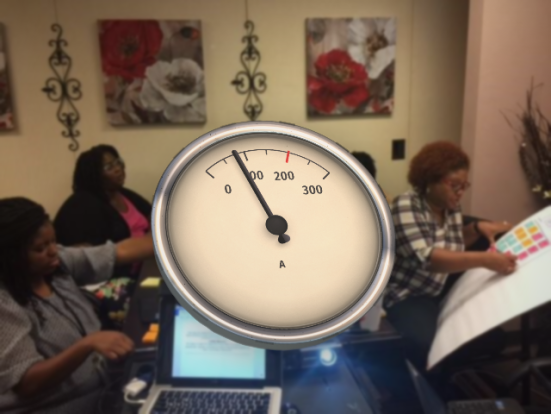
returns 75 (A)
